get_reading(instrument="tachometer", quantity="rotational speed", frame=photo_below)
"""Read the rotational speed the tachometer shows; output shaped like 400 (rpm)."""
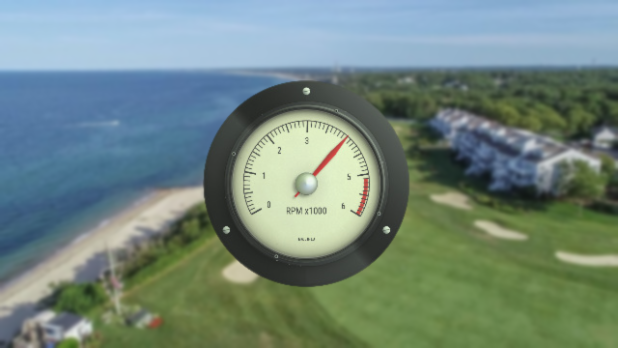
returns 4000 (rpm)
